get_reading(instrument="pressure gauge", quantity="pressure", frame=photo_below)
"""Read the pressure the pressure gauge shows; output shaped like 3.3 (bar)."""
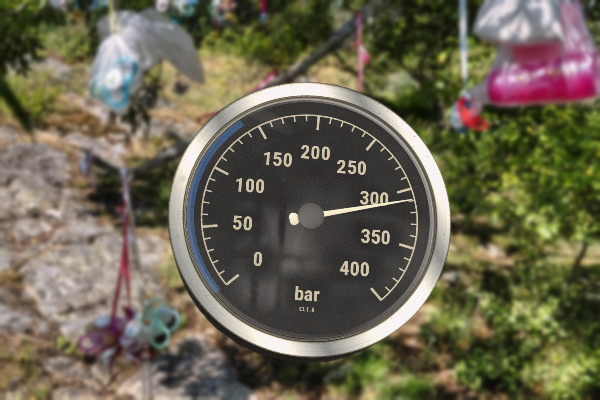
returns 310 (bar)
